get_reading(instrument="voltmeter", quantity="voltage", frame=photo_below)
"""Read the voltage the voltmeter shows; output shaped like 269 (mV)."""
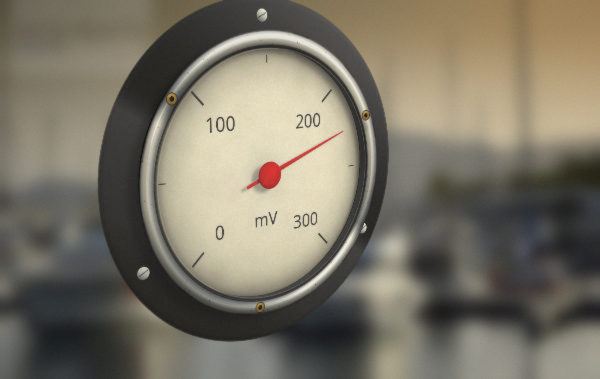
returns 225 (mV)
